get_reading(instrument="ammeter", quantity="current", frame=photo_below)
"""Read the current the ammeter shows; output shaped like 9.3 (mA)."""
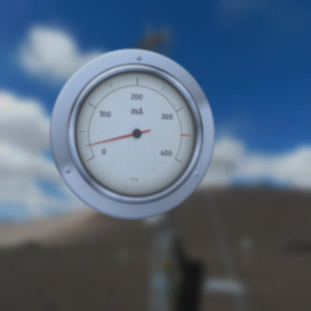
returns 25 (mA)
